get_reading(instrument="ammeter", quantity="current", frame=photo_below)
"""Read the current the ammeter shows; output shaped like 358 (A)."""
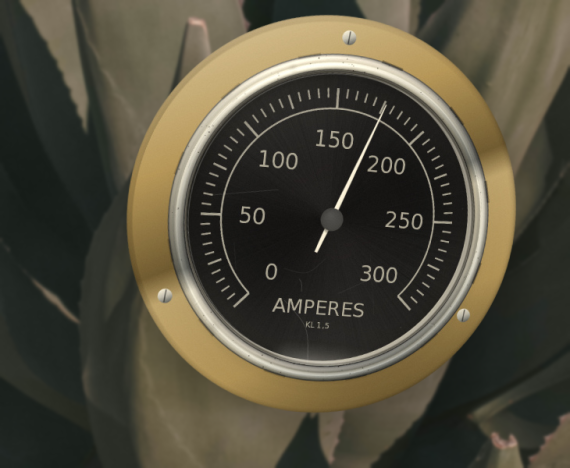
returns 175 (A)
